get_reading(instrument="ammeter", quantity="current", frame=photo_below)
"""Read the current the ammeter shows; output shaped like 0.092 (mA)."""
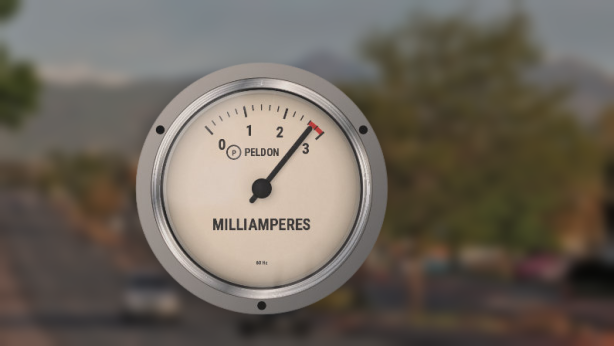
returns 2.7 (mA)
